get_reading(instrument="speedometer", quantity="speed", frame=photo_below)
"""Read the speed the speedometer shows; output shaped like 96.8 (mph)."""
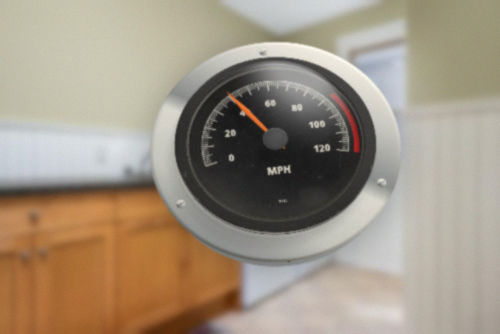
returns 40 (mph)
